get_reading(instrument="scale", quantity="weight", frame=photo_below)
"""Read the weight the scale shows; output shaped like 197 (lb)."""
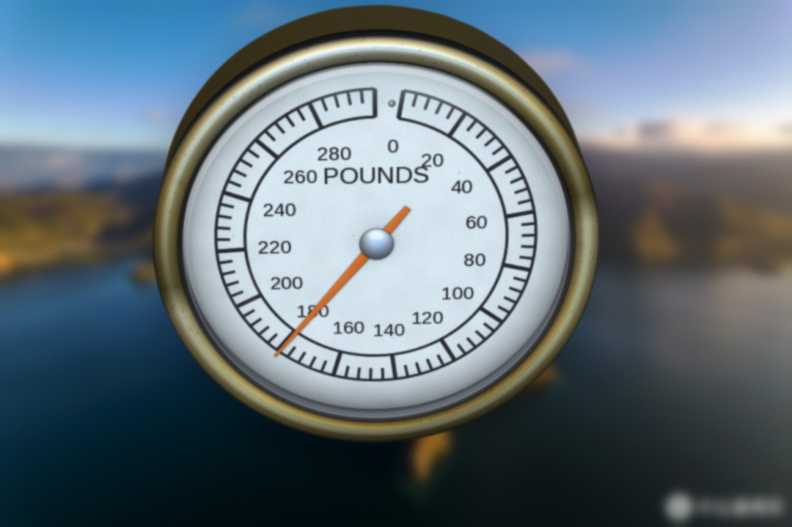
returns 180 (lb)
